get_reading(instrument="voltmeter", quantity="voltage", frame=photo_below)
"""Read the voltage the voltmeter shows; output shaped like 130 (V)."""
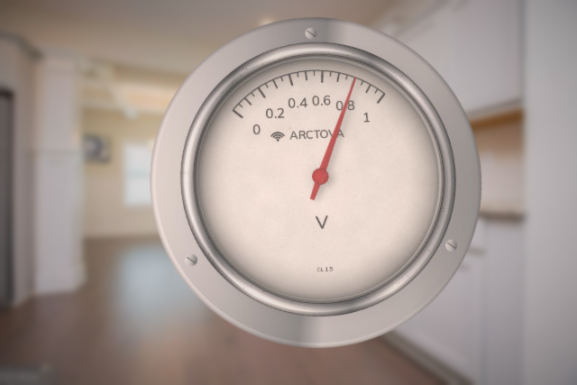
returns 0.8 (V)
